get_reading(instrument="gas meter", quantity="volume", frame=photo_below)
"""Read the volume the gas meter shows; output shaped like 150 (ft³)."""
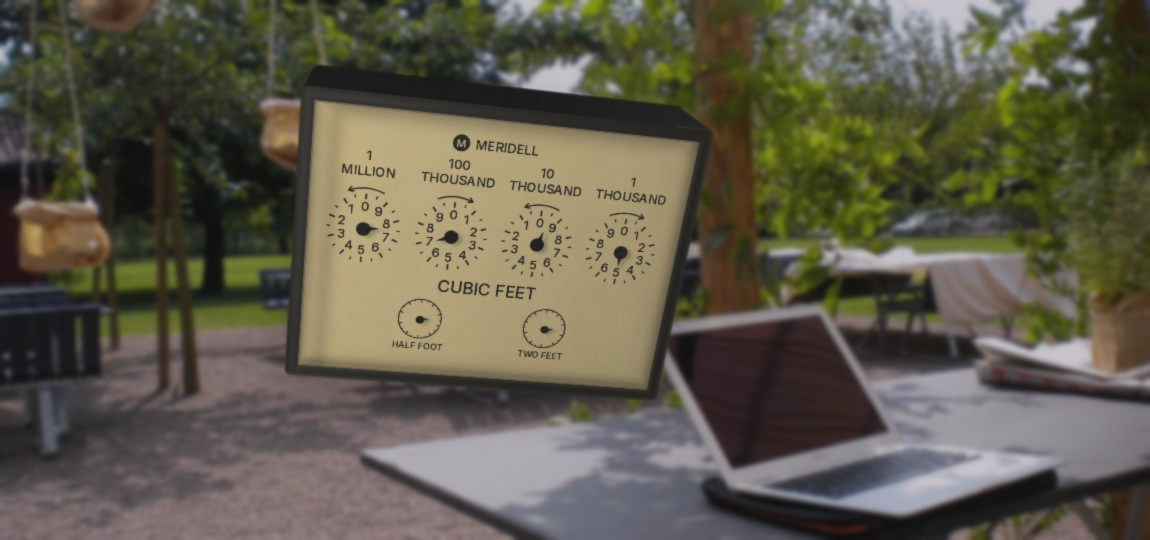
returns 769500 (ft³)
